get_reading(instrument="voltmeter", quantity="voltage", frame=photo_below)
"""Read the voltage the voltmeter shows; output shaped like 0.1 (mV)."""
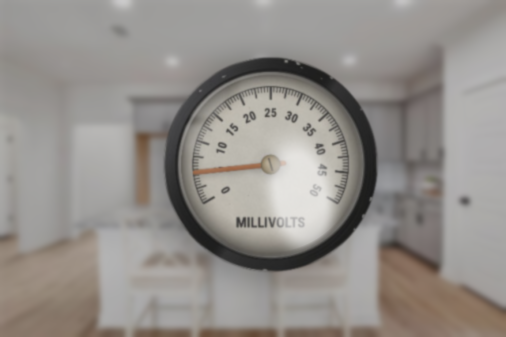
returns 5 (mV)
